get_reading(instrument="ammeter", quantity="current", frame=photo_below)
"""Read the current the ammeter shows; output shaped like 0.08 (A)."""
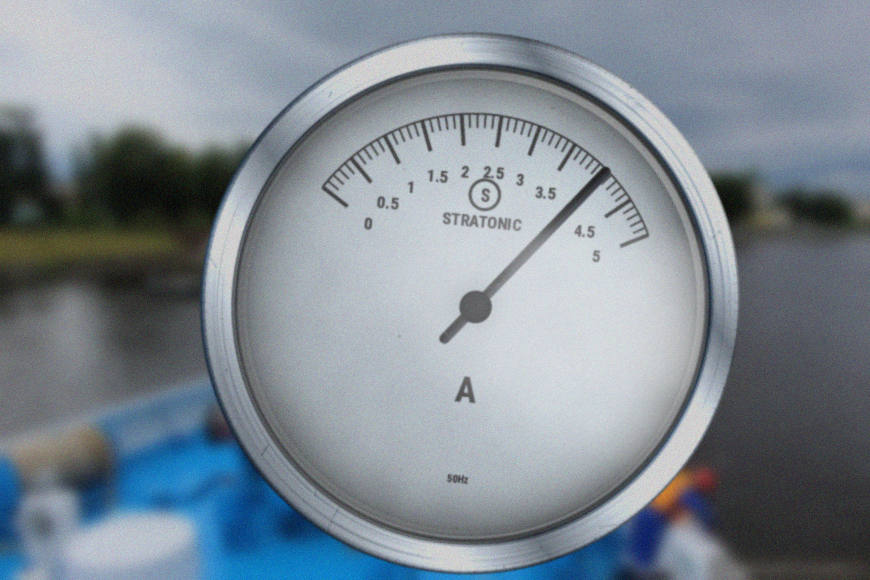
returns 4 (A)
